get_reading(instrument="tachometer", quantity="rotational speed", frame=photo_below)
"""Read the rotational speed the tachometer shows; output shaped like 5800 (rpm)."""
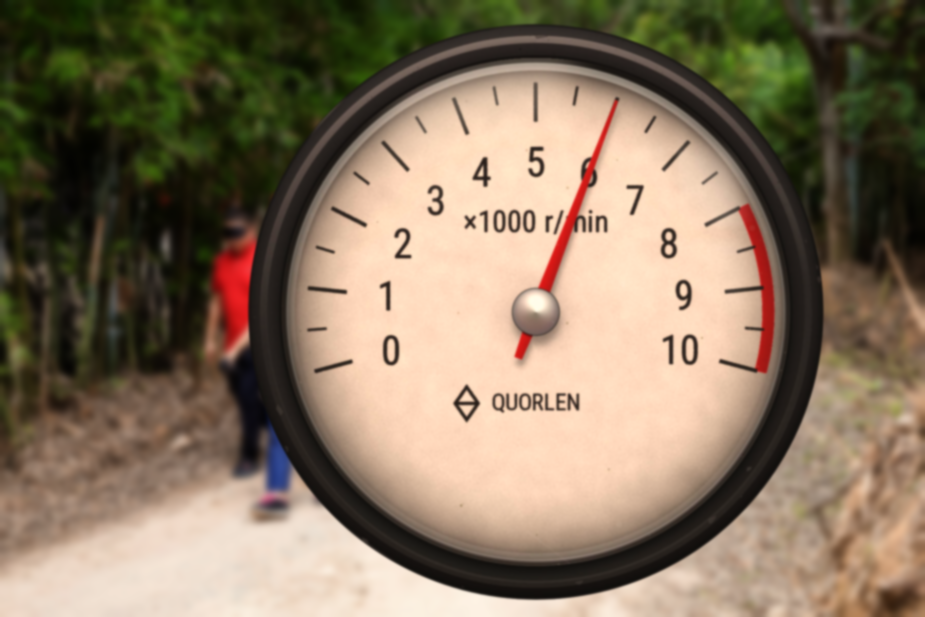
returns 6000 (rpm)
